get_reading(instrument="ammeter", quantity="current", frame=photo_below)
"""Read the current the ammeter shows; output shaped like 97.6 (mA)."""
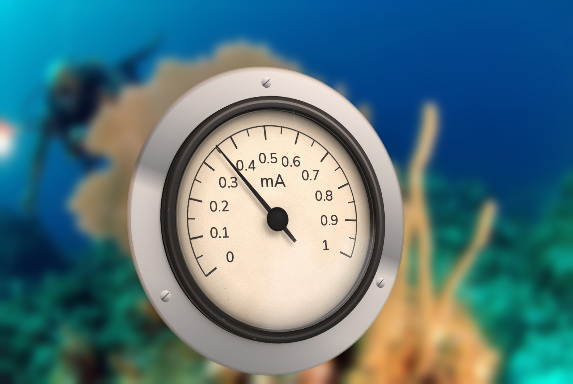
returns 0.35 (mA)
